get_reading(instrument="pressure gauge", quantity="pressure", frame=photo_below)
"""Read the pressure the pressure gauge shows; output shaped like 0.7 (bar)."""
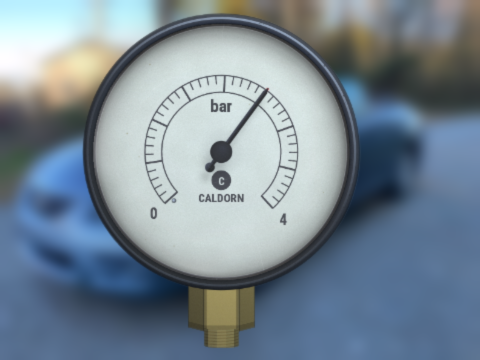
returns 2.5 (bar)
